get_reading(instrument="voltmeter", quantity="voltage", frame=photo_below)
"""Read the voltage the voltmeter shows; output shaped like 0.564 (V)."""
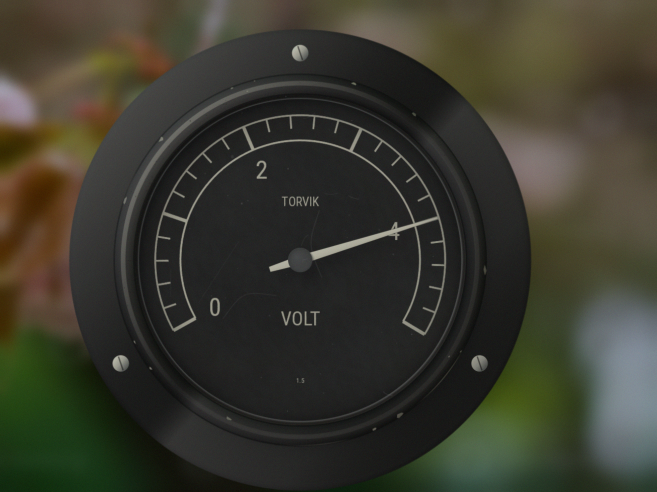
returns 4 (V)
